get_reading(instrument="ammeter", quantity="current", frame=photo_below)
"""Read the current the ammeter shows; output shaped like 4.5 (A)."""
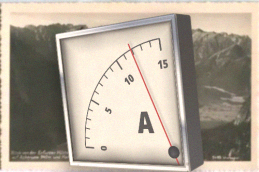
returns 12 (A)
